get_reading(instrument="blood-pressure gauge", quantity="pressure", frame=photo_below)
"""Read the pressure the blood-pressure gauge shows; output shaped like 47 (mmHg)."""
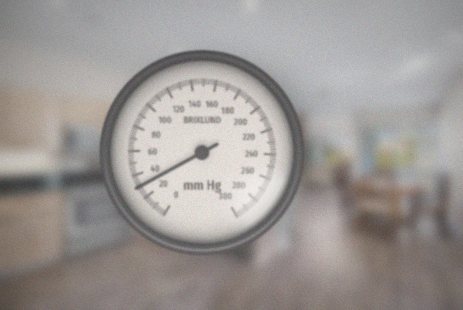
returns 30 (mmHg)
